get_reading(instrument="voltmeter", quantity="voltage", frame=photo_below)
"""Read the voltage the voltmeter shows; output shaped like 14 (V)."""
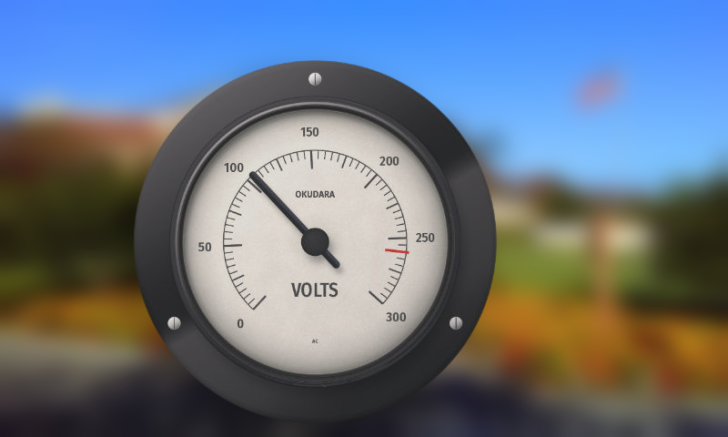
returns 105 (V)
